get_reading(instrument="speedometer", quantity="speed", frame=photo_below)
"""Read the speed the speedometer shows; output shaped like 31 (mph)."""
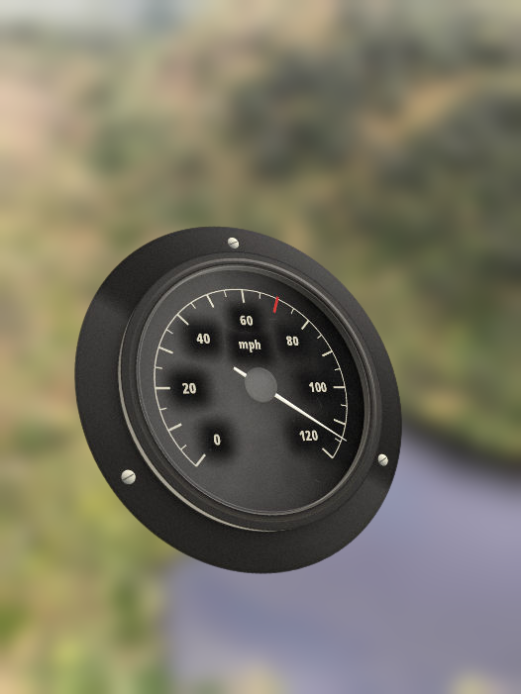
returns 115 (mph)
